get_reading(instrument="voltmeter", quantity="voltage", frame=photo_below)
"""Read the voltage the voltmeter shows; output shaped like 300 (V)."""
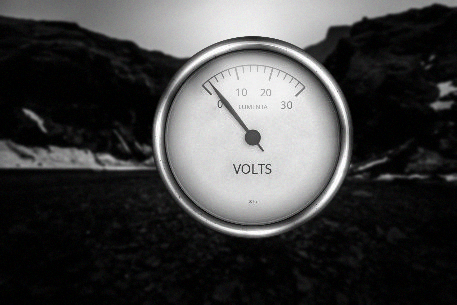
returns 2 (V)
